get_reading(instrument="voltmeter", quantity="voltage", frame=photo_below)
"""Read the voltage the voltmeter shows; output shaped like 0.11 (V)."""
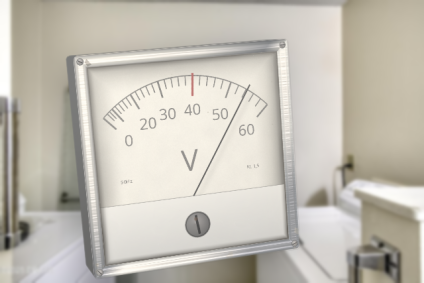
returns 54 (V)
